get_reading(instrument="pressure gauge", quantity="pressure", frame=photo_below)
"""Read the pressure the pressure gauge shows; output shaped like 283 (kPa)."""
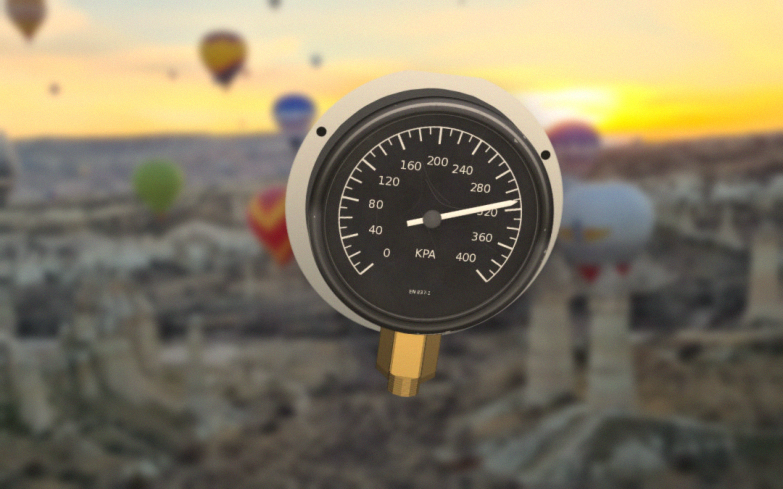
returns 310 (kPa)
